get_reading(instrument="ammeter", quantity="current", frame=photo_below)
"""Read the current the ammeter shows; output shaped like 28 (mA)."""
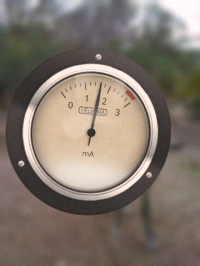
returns 1.6 (mA)
